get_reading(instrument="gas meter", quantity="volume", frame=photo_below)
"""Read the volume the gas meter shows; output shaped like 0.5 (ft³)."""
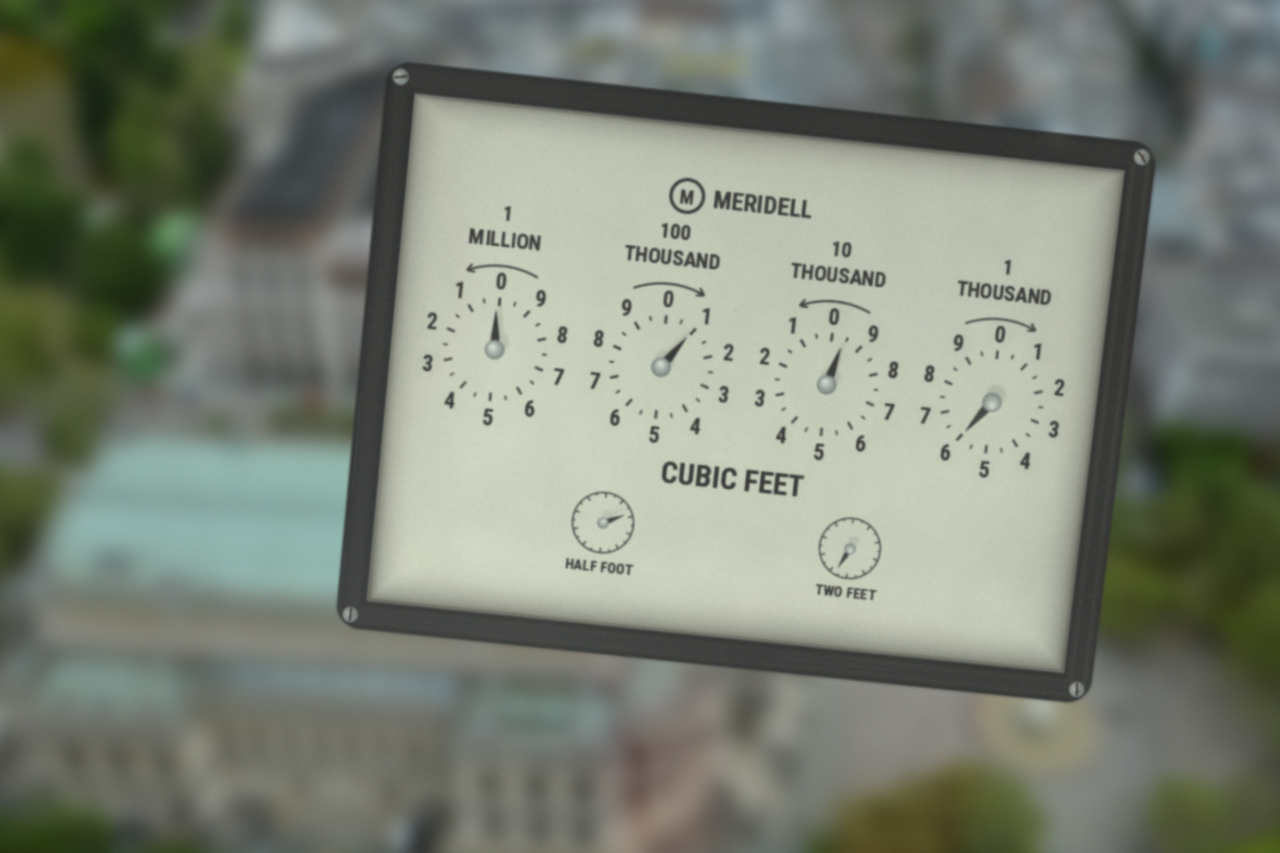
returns 9600 (ft³)
